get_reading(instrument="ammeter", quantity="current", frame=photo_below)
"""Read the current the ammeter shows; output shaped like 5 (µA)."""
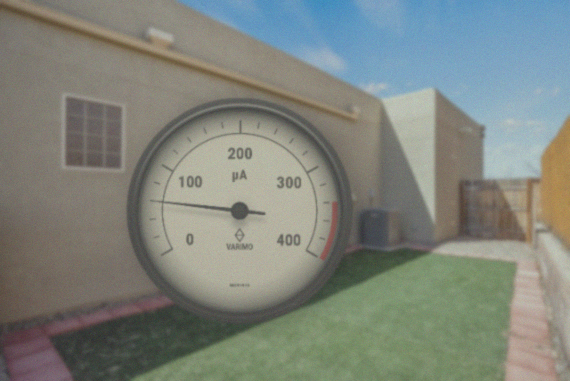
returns 60 (µA)
